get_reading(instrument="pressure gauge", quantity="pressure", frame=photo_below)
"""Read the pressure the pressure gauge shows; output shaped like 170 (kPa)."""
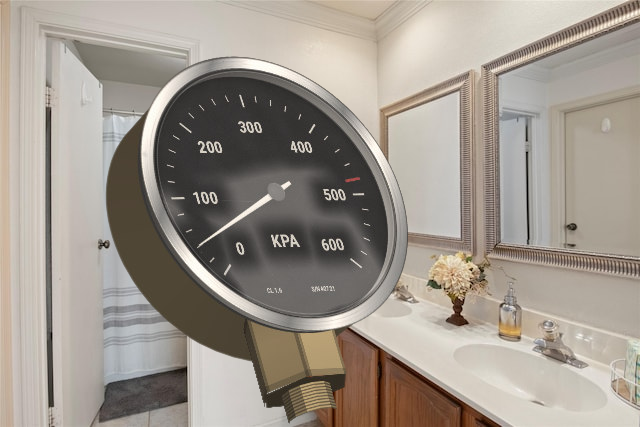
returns 40 (kPa)
